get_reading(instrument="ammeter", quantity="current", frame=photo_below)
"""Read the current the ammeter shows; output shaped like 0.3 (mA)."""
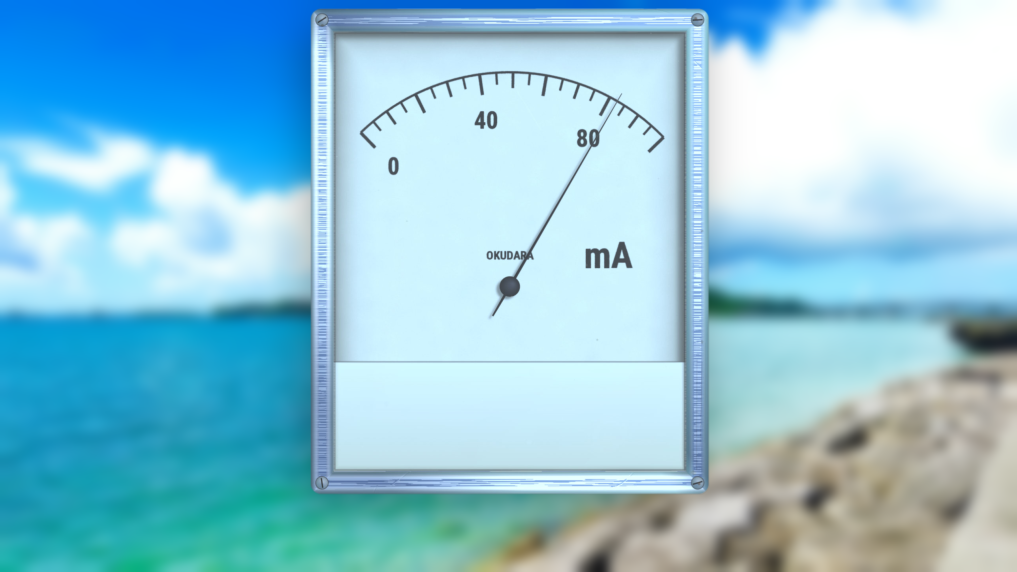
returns 82.5 (mA)
